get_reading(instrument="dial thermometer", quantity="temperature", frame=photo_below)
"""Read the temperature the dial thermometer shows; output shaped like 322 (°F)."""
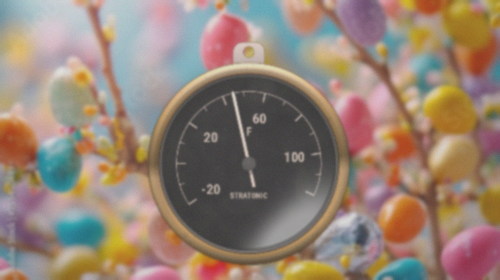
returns 45 (°F)
